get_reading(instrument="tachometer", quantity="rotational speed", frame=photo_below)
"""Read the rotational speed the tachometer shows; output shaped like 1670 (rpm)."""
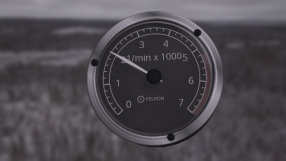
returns 2000 (rpm)
